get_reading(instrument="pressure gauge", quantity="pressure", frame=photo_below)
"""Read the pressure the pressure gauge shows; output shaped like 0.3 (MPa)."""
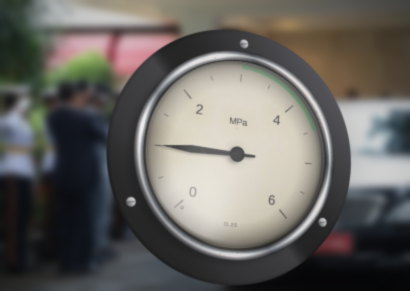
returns 1 (MPa)
